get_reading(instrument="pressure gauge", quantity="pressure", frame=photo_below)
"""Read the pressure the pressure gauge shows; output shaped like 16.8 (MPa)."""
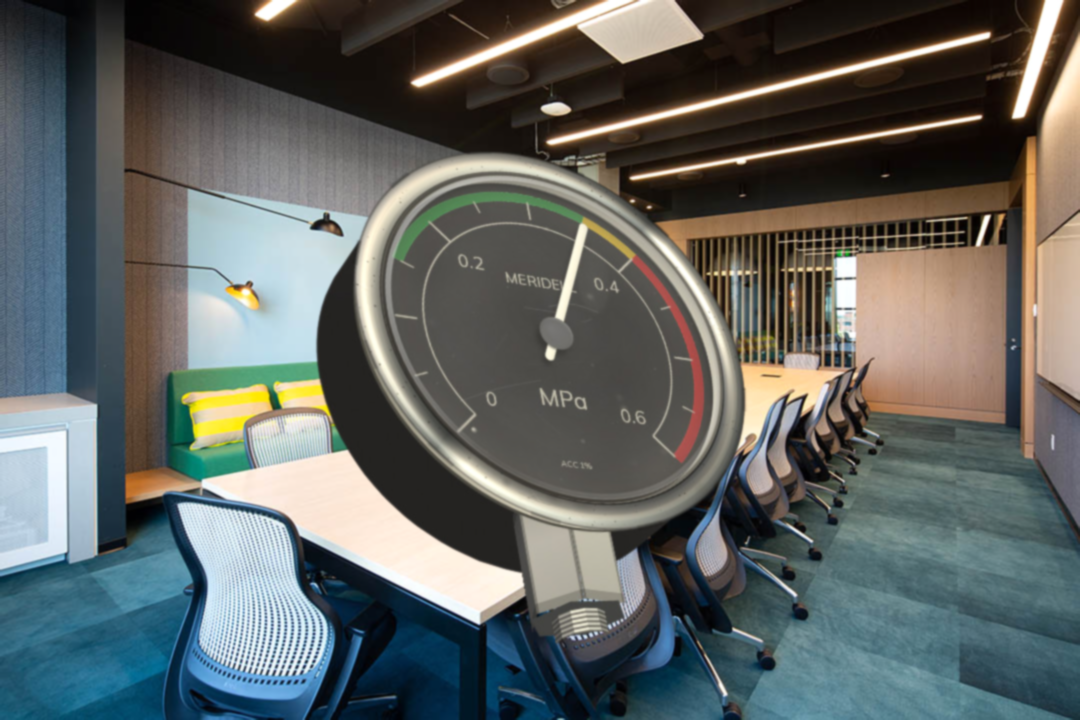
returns 0.35 (MPa)
